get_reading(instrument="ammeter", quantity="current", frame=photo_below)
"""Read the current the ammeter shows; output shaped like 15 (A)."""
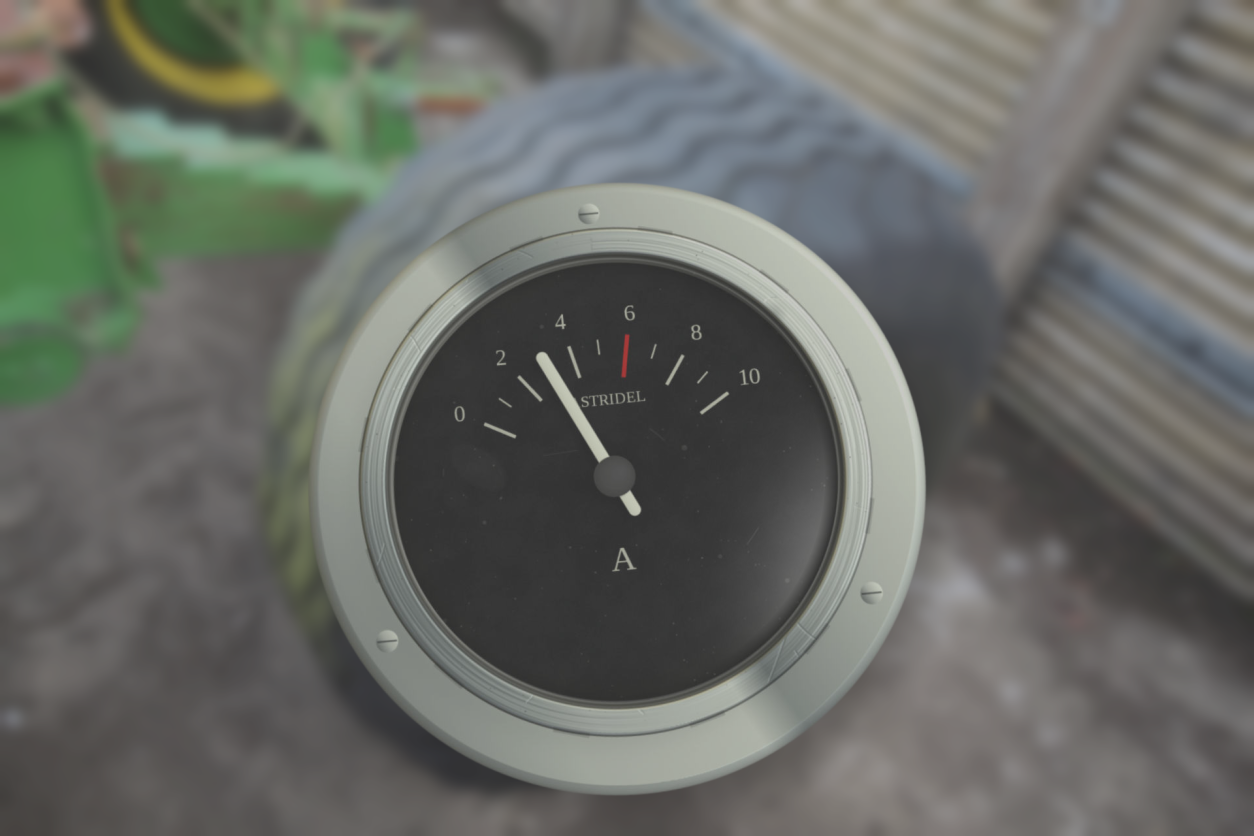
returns 3 (A)
